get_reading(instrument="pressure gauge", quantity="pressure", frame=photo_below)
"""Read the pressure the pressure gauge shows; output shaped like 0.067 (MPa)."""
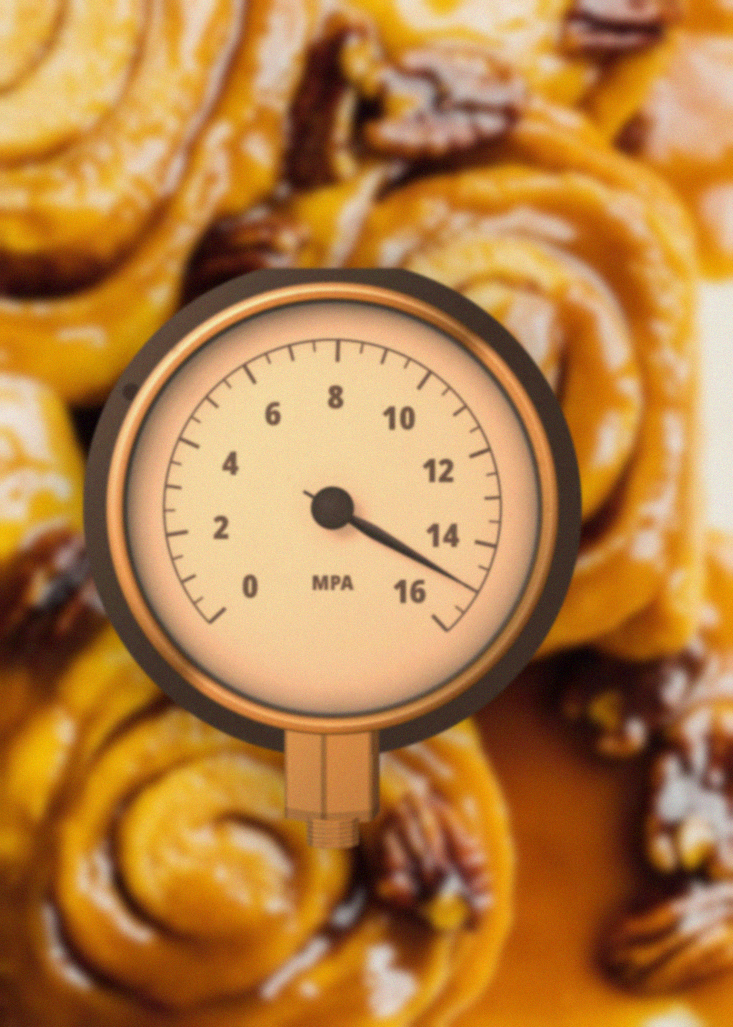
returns 15 (MPa)
